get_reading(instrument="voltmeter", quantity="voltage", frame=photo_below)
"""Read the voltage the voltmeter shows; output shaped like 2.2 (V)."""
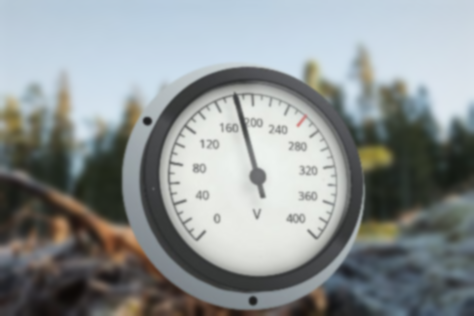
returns 180 (V)
